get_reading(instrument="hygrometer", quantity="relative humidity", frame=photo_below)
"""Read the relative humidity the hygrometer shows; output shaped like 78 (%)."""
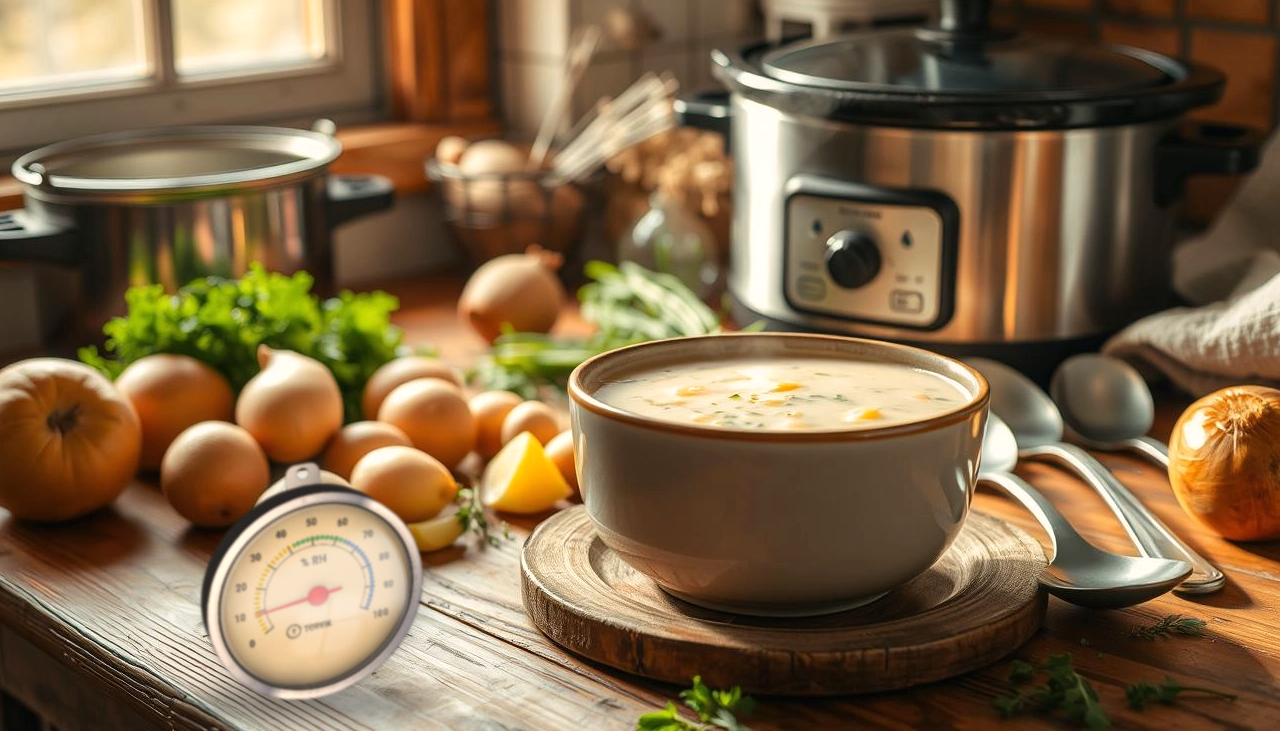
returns 10 (%)
